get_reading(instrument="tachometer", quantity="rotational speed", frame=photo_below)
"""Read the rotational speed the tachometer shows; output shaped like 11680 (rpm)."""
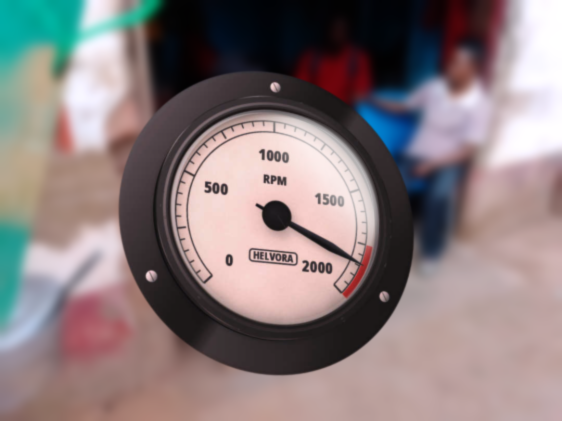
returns 1850 (rpm)
